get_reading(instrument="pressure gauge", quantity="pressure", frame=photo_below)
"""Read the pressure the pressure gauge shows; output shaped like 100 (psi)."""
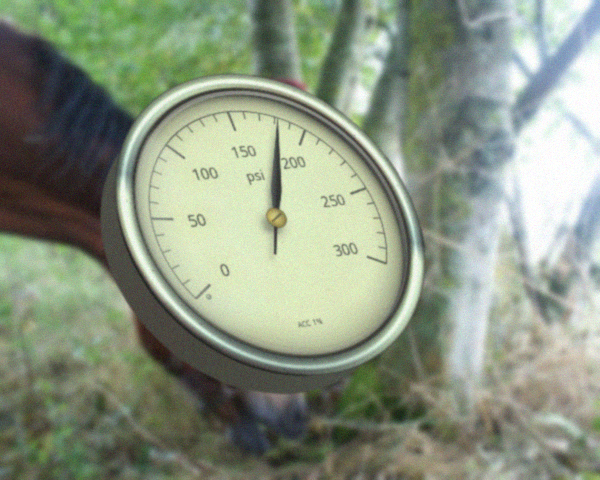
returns 180 (psi)
